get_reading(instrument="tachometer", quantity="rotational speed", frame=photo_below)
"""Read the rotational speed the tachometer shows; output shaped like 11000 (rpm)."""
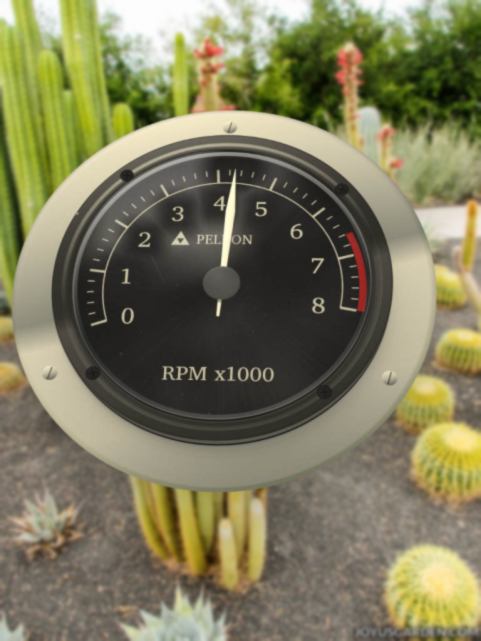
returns 4300 (rpm)
